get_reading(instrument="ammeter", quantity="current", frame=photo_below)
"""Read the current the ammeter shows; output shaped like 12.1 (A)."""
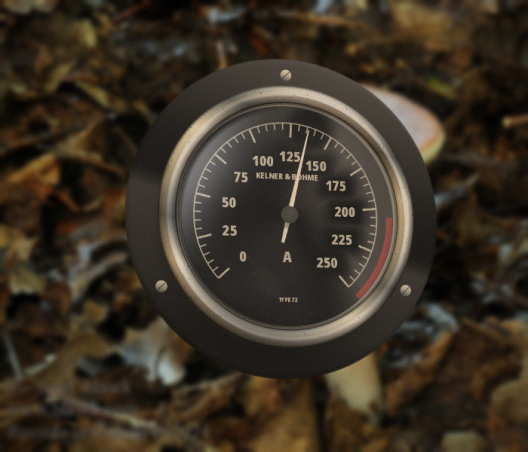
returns 135 (A)
